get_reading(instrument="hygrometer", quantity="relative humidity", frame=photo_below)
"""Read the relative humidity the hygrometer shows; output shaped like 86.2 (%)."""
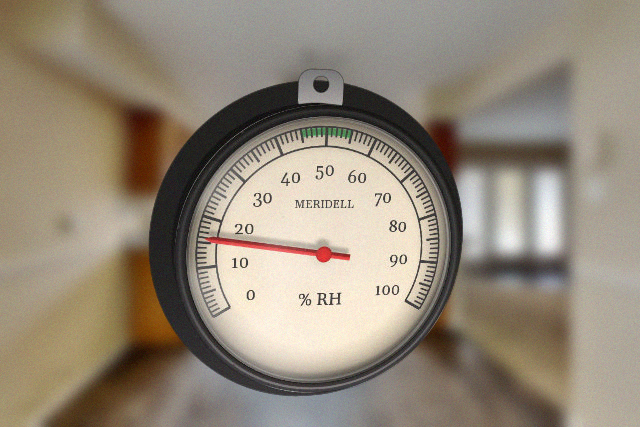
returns 16 (%)
